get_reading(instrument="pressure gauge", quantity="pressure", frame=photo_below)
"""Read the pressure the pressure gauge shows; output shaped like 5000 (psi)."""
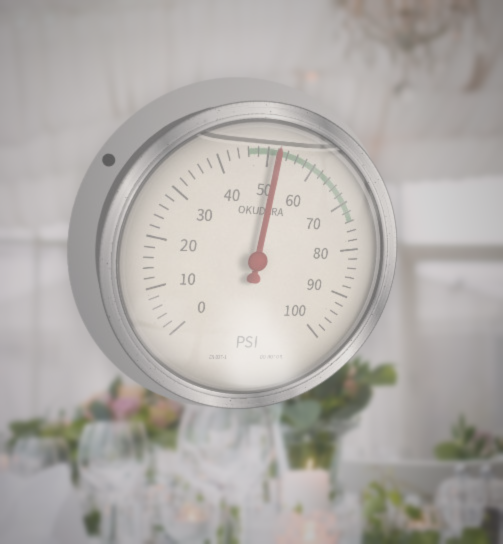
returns 52 (psi)
